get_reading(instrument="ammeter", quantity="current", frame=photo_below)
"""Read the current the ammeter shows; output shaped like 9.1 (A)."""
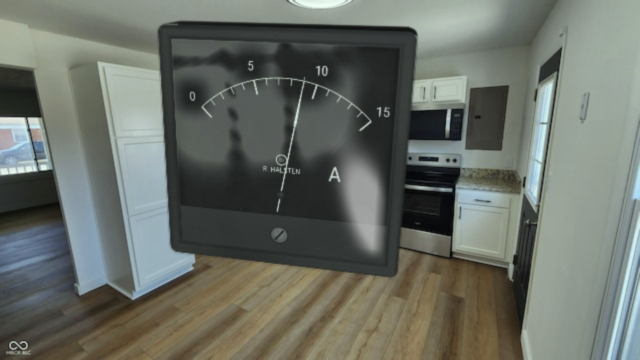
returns 9 (A)
